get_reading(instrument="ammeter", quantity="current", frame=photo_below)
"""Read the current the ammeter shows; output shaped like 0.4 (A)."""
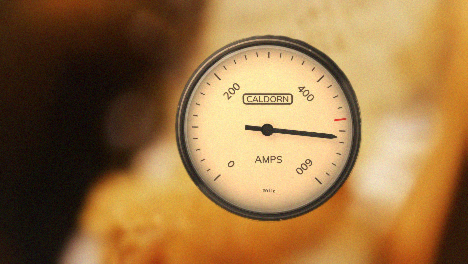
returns 510 (A)
